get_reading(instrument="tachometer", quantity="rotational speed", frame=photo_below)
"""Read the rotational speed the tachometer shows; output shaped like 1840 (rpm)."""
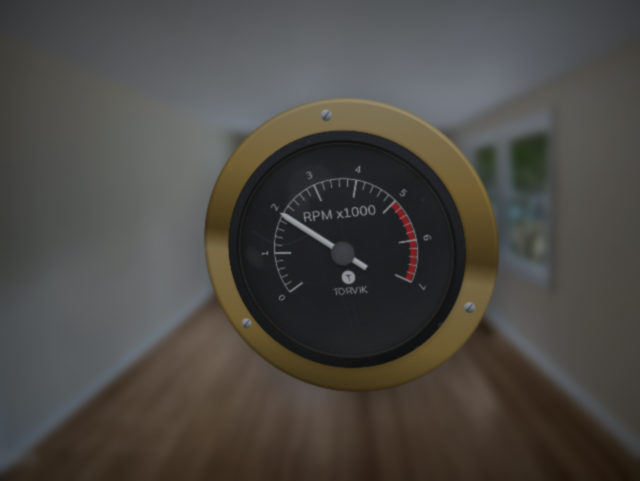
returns 2000 (rpm)
